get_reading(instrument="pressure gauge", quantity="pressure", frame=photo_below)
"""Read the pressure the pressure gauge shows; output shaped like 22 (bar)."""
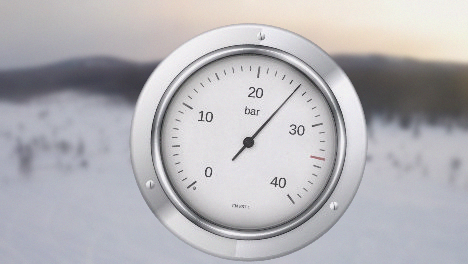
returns 25 (bar)
